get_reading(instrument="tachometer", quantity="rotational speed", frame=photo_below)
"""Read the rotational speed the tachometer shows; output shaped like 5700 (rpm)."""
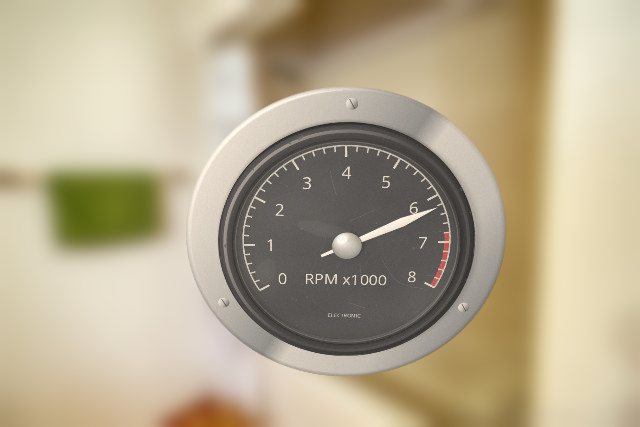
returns 6200 (rpm)
